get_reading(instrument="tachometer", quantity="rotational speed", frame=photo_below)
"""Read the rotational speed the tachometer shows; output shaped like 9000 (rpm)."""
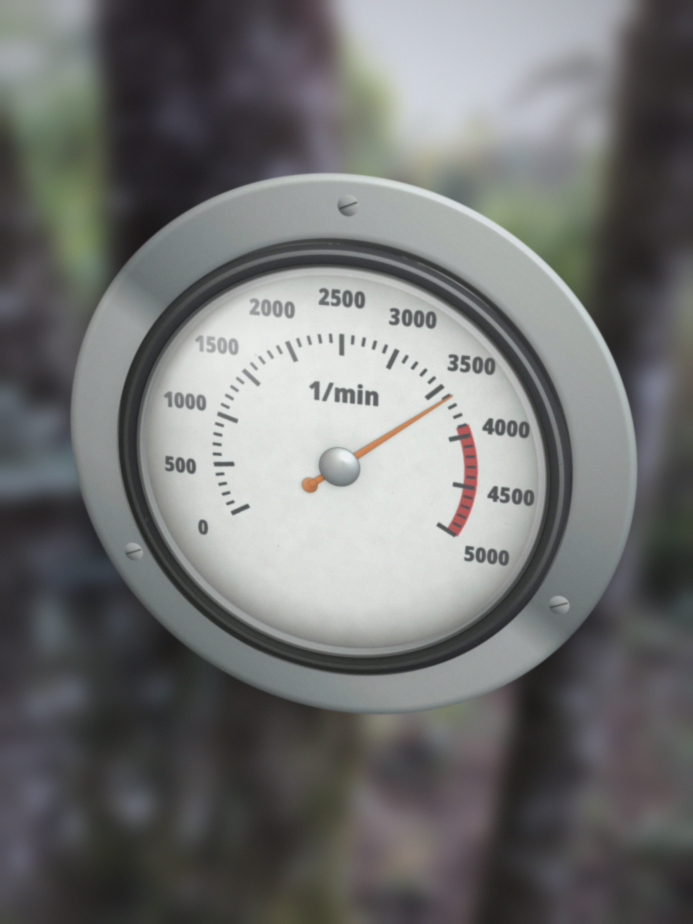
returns 3600 (rpm)
